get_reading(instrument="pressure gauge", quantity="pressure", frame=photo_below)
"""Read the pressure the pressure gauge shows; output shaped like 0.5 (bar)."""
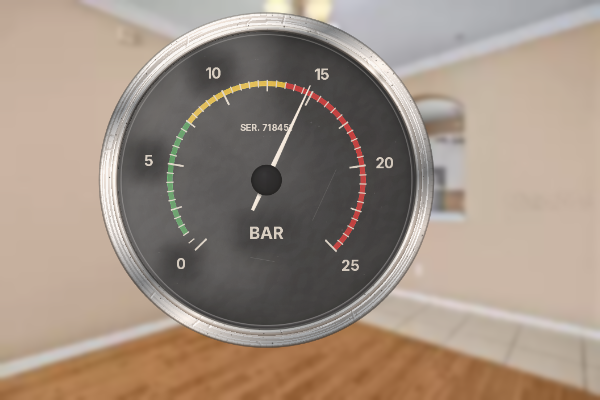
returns 14.75 (bar)
